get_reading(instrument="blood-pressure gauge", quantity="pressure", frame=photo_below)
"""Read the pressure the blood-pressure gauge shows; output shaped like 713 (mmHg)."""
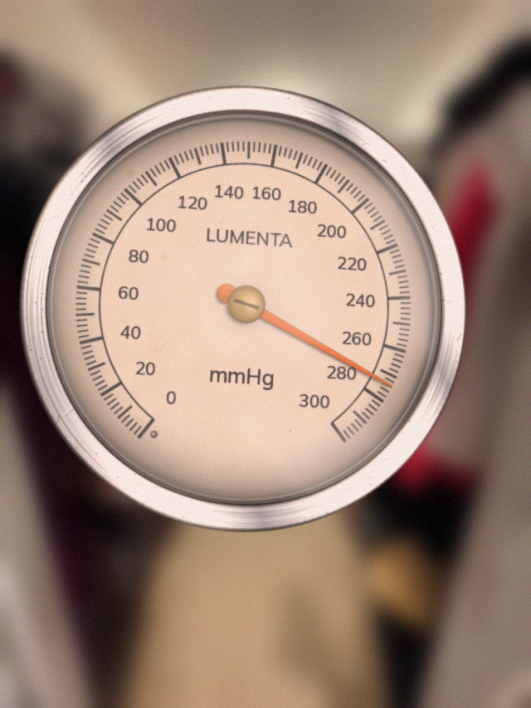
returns 274 (mmHg)
